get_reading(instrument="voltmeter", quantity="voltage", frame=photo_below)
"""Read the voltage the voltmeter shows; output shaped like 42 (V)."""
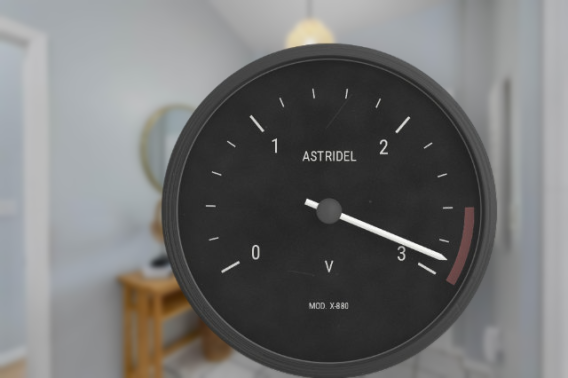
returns 2.9 (V)
